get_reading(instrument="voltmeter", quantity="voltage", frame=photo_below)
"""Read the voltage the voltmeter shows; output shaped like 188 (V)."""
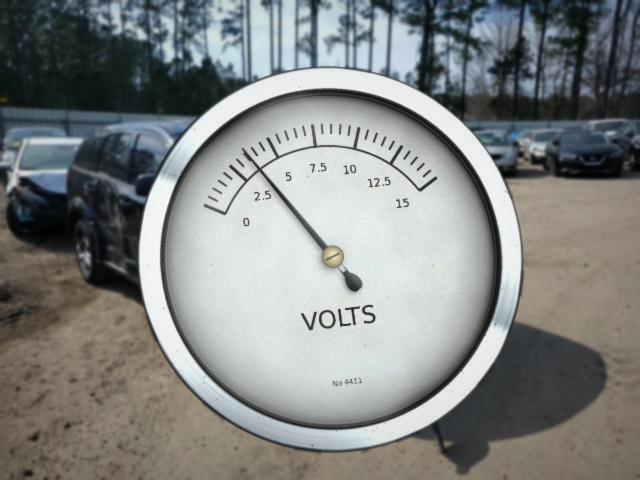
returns 3.5 (V)
